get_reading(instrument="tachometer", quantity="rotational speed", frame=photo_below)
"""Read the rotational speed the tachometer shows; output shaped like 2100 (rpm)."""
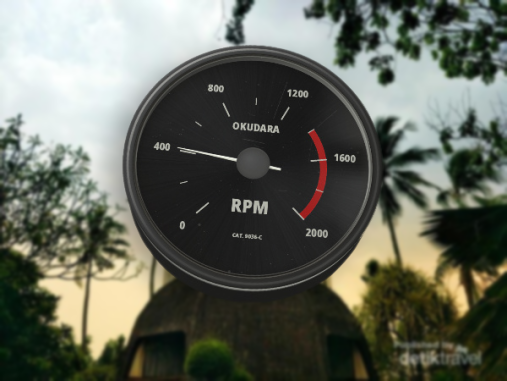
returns 400 (rpm)
